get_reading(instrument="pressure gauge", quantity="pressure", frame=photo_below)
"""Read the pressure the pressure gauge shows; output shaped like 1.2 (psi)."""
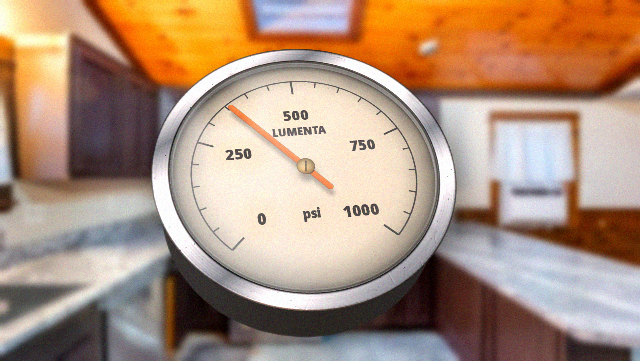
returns 350 (psi)
